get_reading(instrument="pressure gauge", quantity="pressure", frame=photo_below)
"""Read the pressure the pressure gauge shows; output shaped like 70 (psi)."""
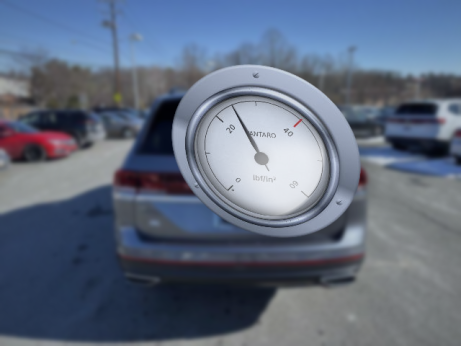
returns 25 (psi)
